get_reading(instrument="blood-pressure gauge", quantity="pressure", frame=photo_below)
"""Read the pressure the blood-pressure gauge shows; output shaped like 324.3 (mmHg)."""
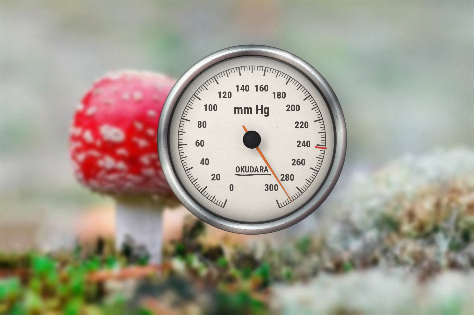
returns 290 (mmHg)
